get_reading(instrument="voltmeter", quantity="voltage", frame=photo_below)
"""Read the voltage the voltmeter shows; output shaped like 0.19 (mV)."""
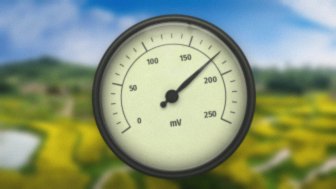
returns 180 (mV)
